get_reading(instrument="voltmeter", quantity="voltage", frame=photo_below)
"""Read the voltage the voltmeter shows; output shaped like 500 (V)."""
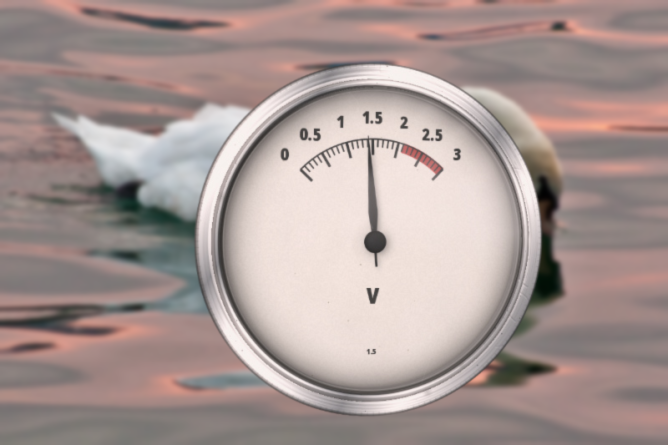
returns 1.4 (V)
